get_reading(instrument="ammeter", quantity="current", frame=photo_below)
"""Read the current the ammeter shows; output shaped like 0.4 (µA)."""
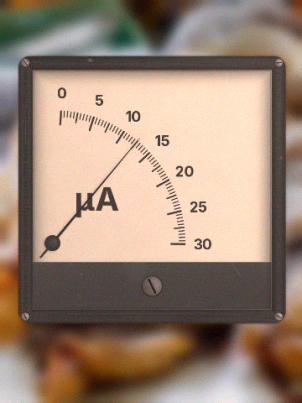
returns 12.5 (µA)
